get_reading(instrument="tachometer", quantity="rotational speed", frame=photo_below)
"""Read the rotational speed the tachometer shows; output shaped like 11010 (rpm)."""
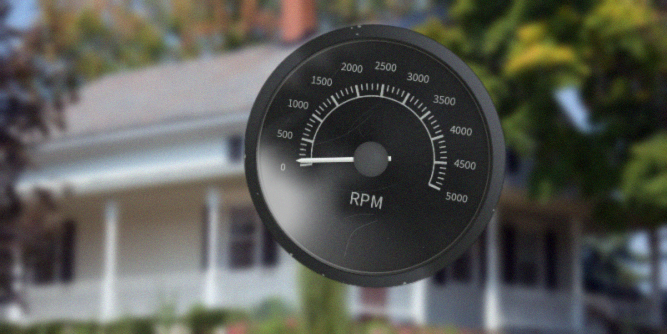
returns 100 (rpm)
